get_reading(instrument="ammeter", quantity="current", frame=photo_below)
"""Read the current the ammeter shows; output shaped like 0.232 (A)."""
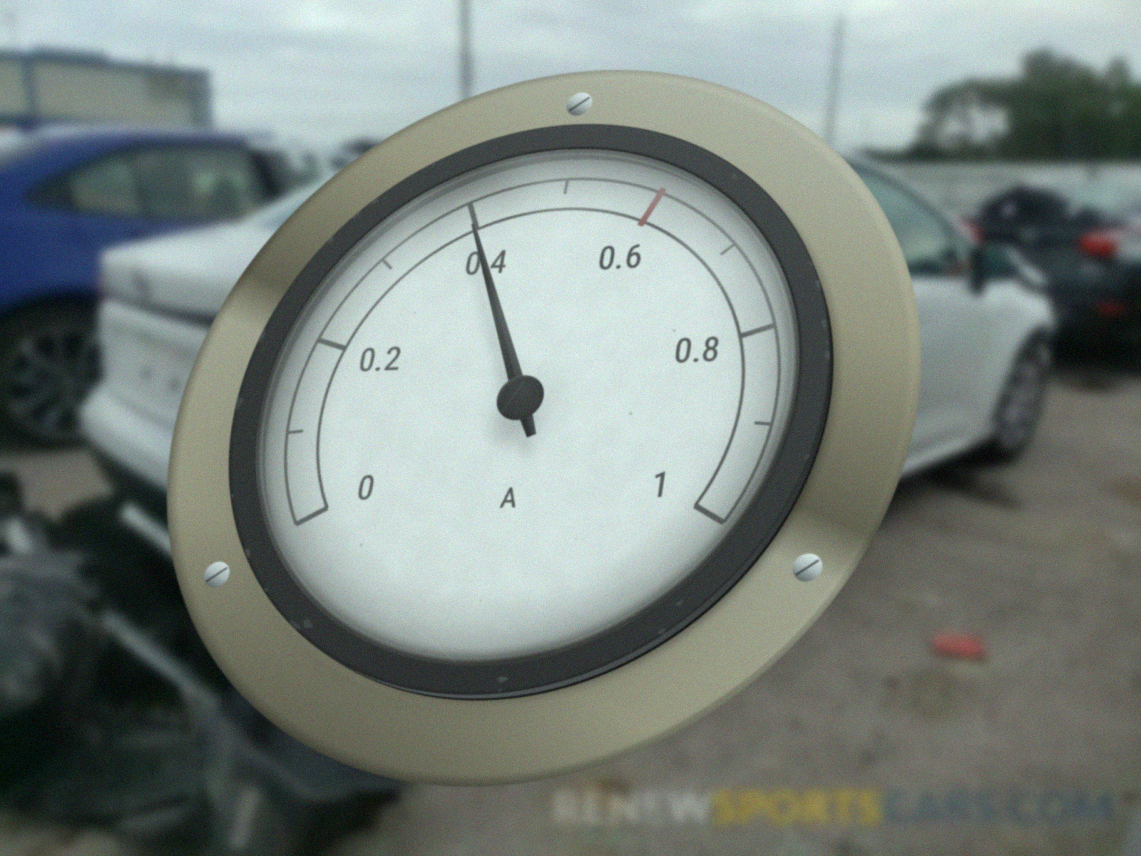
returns 0.4 (A)
